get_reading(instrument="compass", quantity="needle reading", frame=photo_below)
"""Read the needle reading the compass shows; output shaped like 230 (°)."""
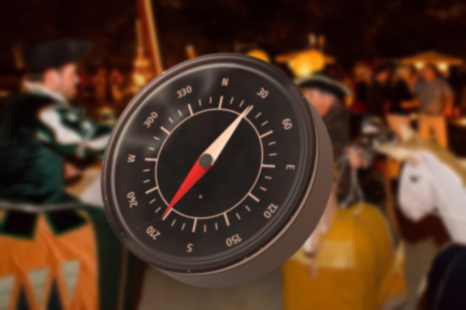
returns 210 (°)
